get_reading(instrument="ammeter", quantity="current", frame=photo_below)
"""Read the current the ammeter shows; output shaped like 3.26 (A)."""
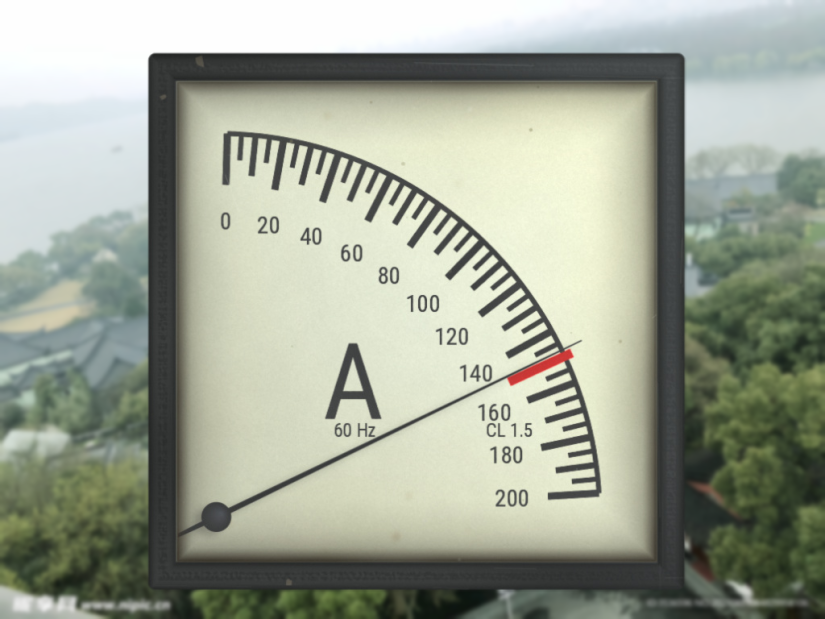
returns 147.5 (A)
